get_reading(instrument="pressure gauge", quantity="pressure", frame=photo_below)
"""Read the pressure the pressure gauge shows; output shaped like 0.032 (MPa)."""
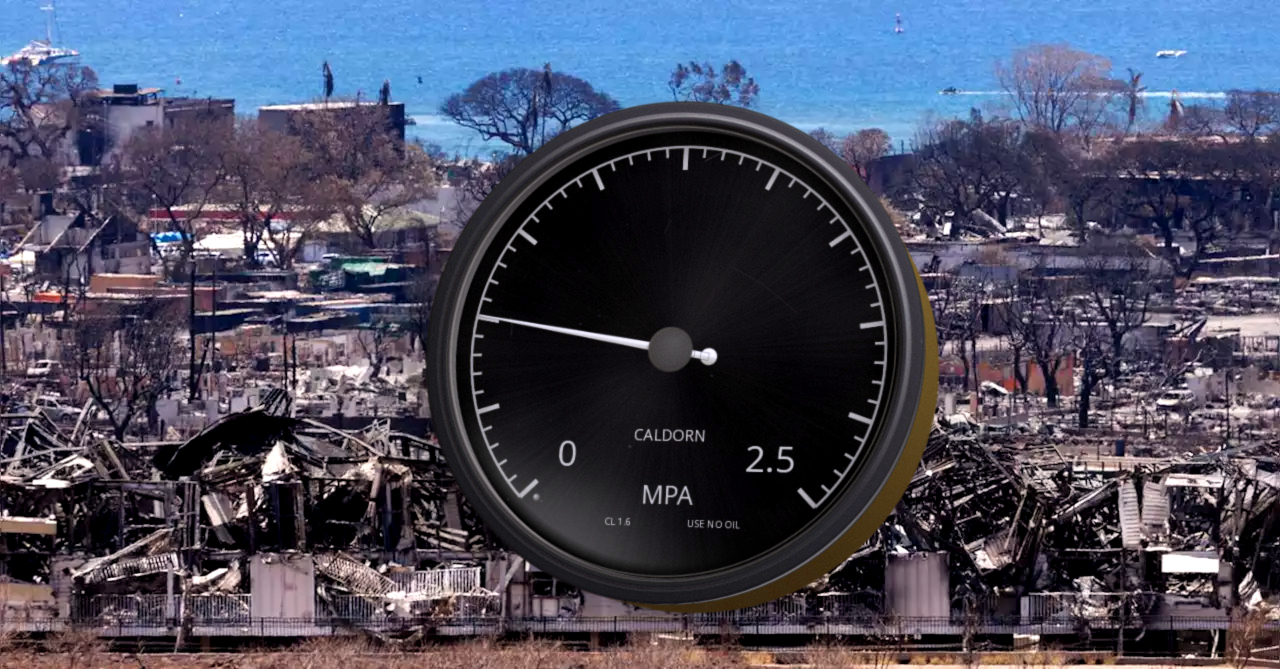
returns 0.5 (MPa)
